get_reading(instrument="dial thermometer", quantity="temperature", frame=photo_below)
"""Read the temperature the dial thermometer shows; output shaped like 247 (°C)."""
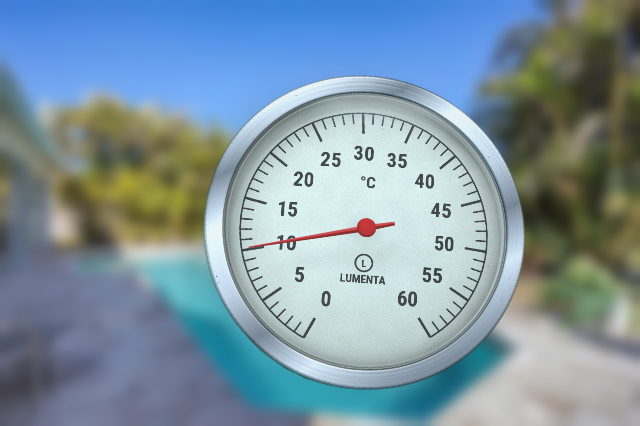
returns 10 (°C)
